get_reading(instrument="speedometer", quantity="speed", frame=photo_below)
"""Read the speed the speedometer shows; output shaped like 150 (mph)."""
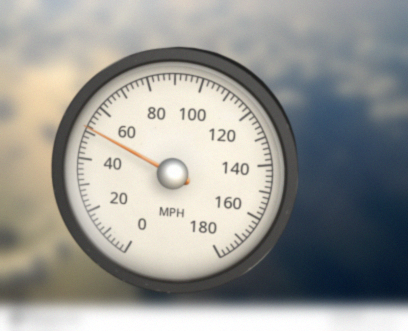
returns 52 (mph)
